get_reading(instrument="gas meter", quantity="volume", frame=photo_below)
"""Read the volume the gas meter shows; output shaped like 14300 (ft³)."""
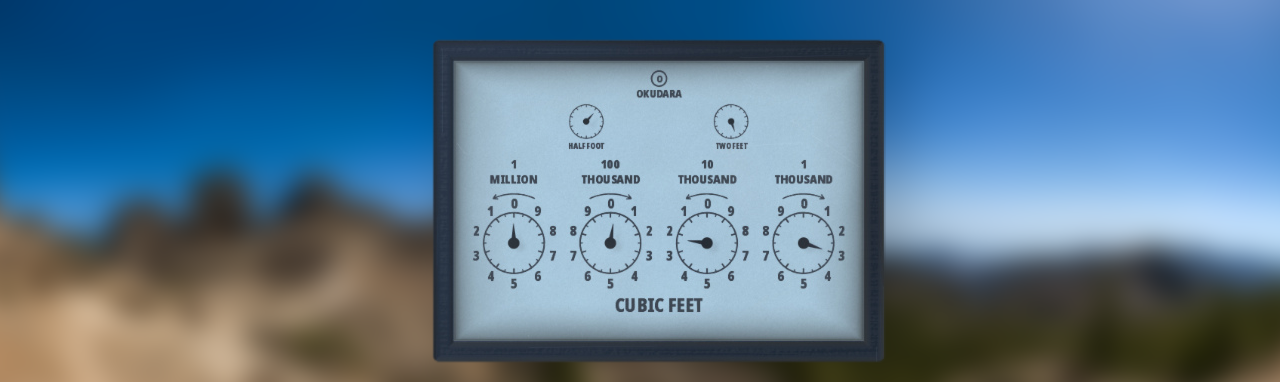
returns 2300 (ft³)
